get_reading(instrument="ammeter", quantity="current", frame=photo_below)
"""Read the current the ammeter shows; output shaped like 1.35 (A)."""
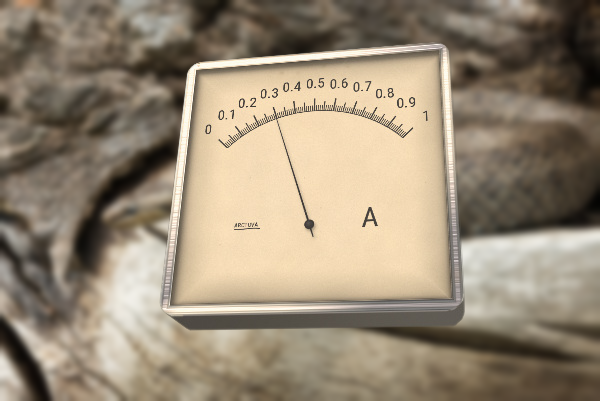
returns 0.3 (A)
